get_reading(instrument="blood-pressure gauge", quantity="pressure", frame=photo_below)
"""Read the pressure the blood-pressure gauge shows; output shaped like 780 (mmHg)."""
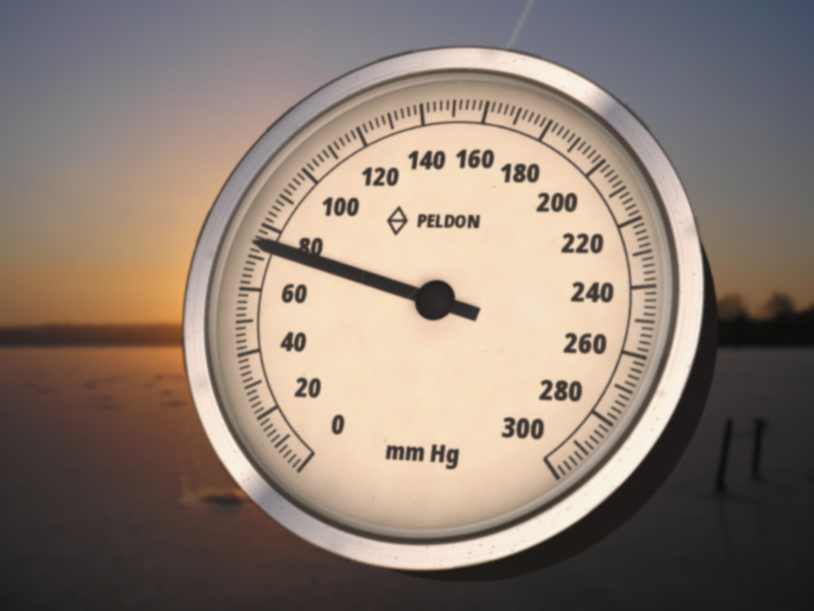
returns 74 (mmHg)
